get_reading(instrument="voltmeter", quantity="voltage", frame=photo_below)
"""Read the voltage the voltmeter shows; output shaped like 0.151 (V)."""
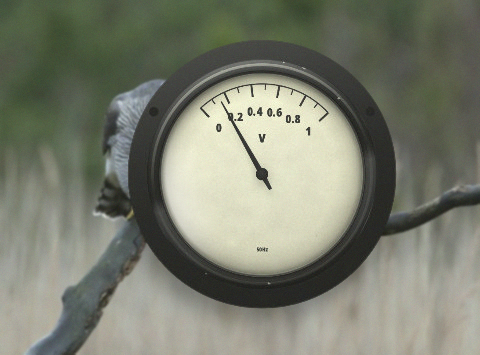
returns 0.15 (V)
